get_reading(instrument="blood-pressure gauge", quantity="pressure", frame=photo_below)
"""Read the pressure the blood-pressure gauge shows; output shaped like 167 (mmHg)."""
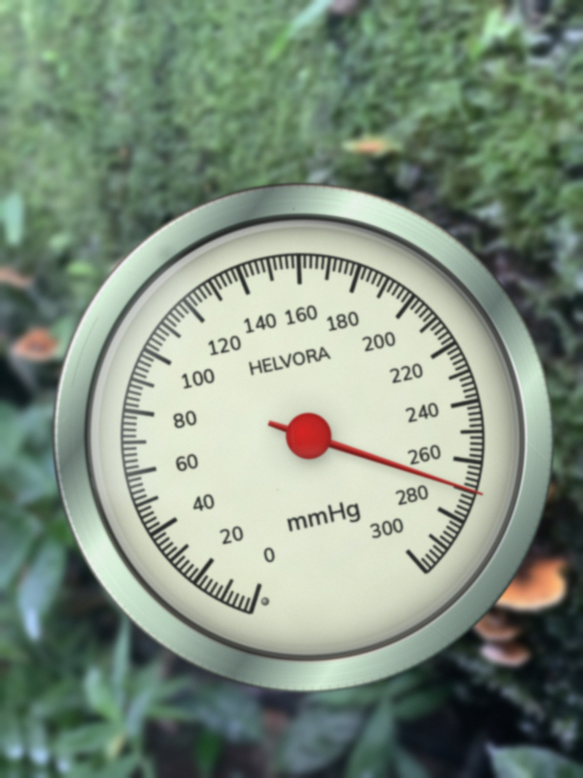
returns 270 (mmHg)
